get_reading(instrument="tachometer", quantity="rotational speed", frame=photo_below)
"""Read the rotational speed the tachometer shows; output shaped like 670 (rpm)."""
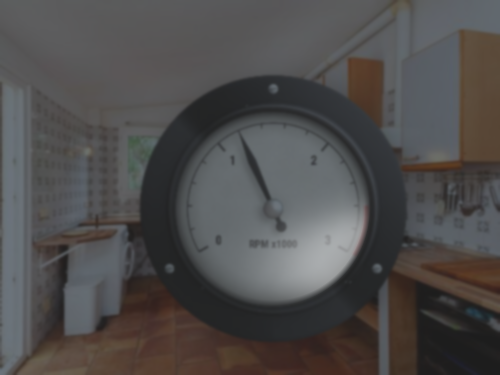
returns 1200 (rpm)
